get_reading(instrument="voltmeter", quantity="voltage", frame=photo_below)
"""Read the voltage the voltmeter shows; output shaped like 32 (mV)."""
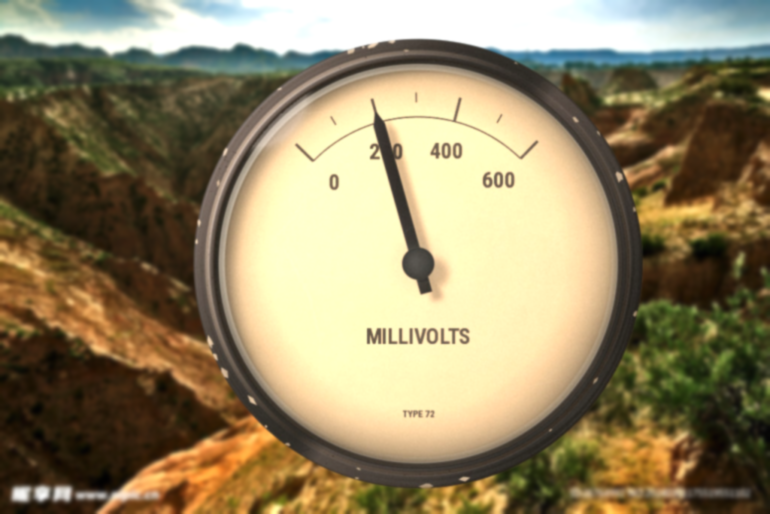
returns 200 (mV)
